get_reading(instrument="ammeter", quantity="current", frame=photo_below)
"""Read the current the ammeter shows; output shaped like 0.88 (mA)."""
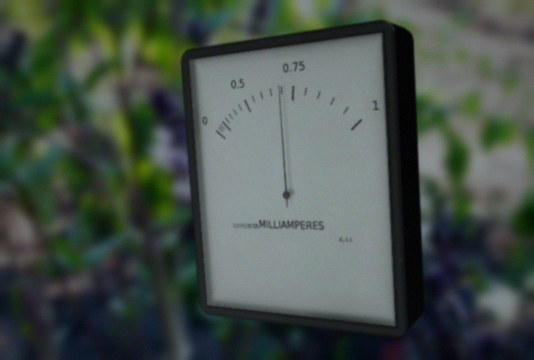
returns 0.7 (mA)
